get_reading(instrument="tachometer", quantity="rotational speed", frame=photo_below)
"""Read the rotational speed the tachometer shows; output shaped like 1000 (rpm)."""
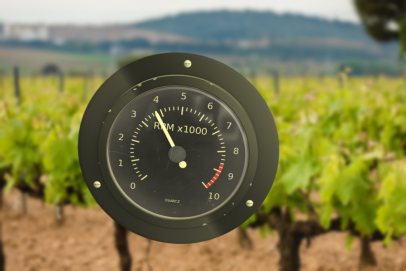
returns 3800 (rpm)
